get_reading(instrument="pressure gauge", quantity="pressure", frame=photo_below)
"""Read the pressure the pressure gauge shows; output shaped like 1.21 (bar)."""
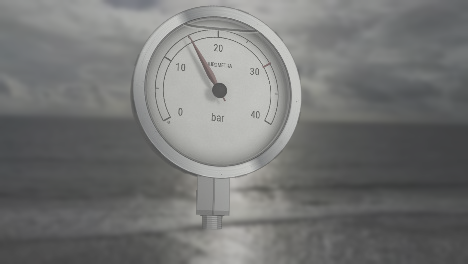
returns 15 (bar)
